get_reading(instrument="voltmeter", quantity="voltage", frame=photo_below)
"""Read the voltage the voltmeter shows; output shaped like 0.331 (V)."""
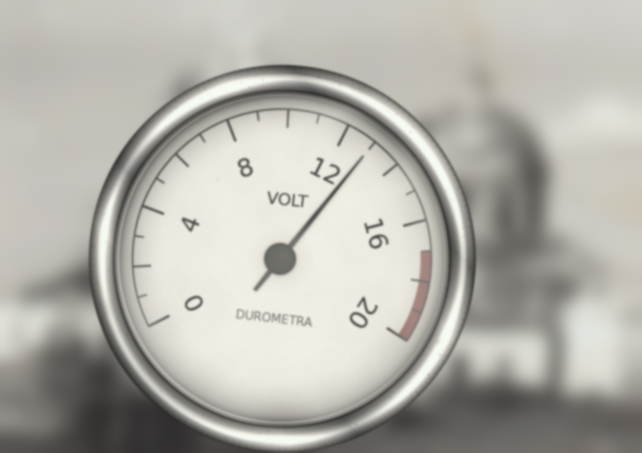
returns 13 (V)
